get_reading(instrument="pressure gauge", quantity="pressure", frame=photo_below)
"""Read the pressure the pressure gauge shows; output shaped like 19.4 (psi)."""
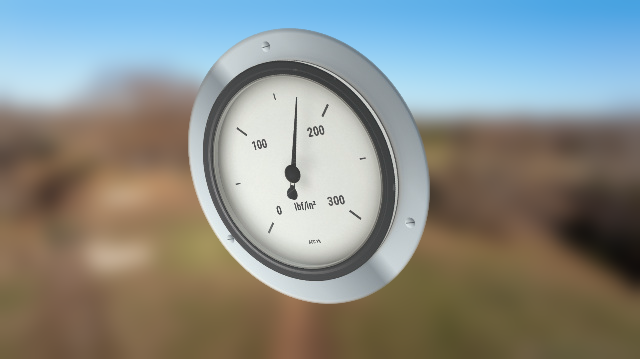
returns 175 (psi)
